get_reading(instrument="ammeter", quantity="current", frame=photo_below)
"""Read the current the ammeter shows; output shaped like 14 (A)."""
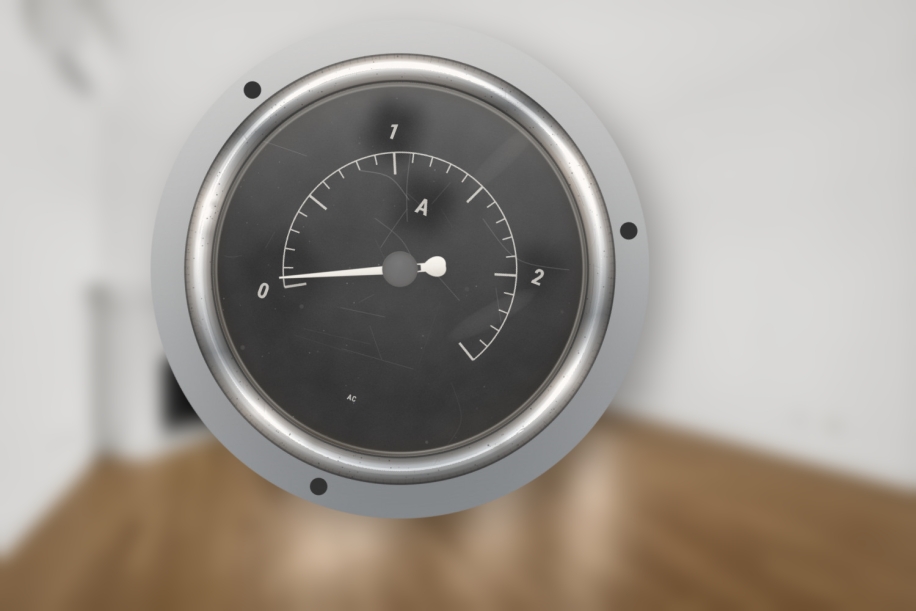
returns 0.05 (A)
